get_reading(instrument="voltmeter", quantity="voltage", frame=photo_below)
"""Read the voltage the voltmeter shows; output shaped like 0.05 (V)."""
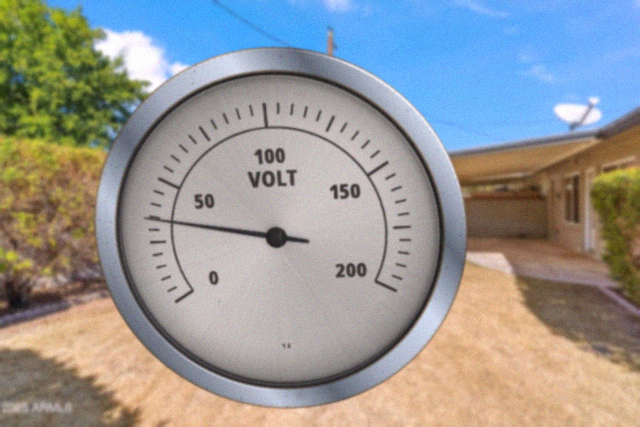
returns 35 (V)
